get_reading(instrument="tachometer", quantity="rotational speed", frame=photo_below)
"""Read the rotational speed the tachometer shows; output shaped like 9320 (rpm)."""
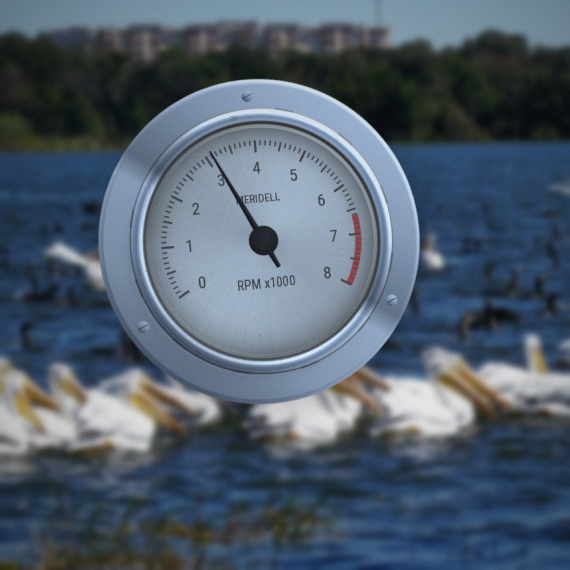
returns 3100 (rpm)
